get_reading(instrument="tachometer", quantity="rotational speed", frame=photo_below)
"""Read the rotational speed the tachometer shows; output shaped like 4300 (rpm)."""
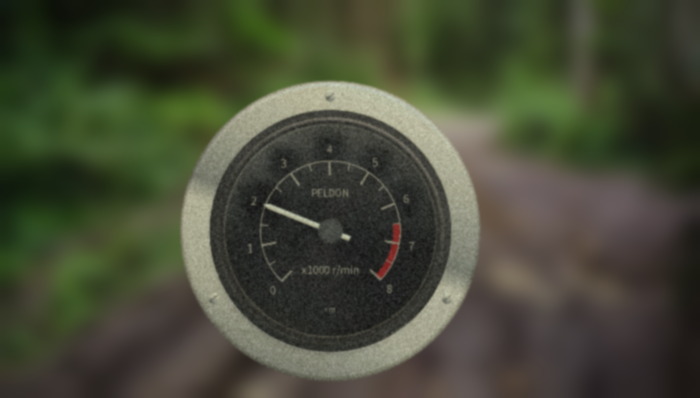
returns 2000 (rpm)
